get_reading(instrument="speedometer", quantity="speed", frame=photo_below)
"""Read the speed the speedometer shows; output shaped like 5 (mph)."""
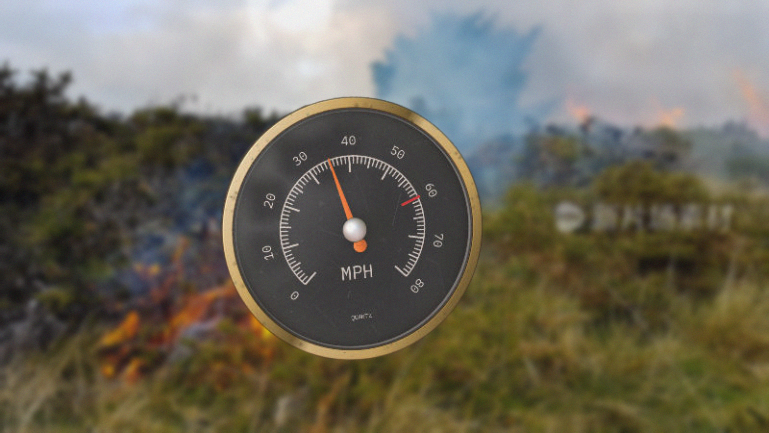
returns 35 (mph)
